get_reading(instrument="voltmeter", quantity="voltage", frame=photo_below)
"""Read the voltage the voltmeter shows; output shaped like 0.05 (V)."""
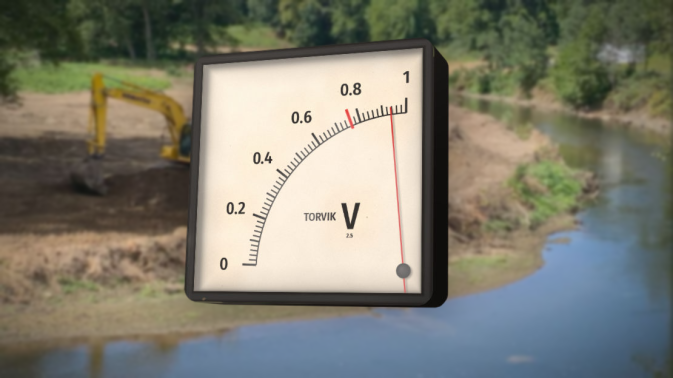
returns 0.94 (V)
